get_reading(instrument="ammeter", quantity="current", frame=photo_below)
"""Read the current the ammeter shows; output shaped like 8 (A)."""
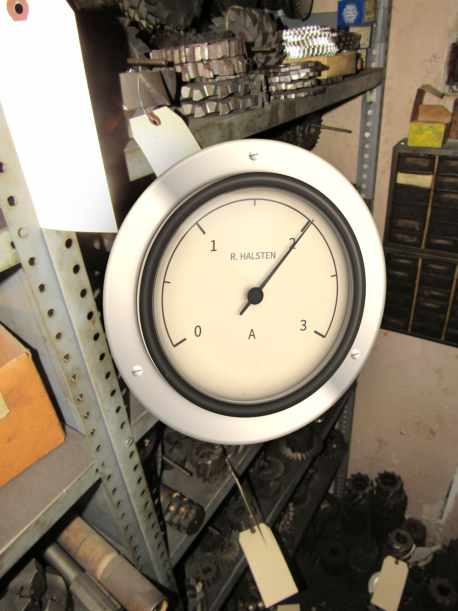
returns 2 (A)
